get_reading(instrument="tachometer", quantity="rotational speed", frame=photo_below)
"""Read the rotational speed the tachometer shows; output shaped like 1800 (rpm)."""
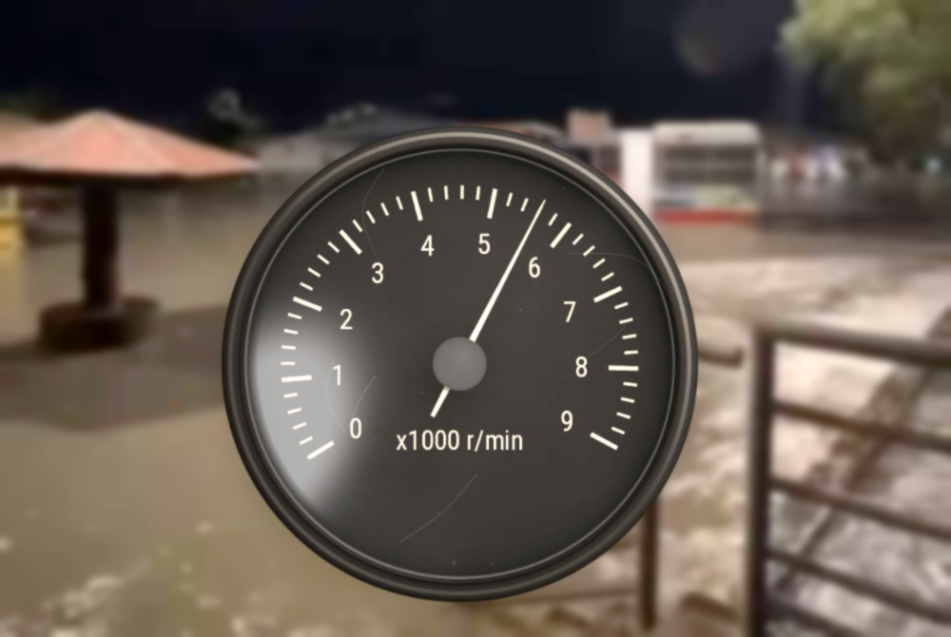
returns 5600 (rpm)
